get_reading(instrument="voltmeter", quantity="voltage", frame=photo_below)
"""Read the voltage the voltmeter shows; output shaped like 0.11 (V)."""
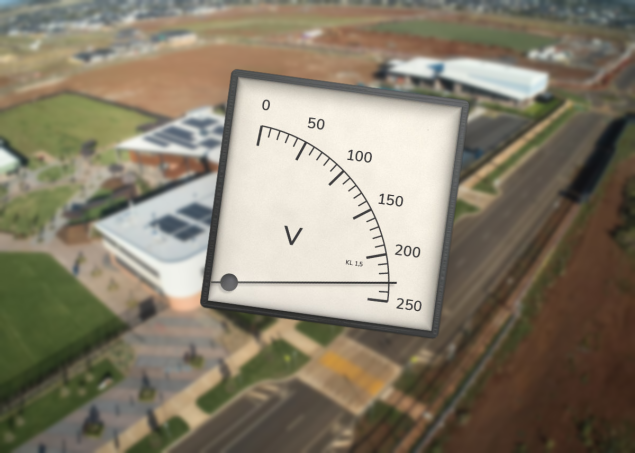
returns 230 (V)
